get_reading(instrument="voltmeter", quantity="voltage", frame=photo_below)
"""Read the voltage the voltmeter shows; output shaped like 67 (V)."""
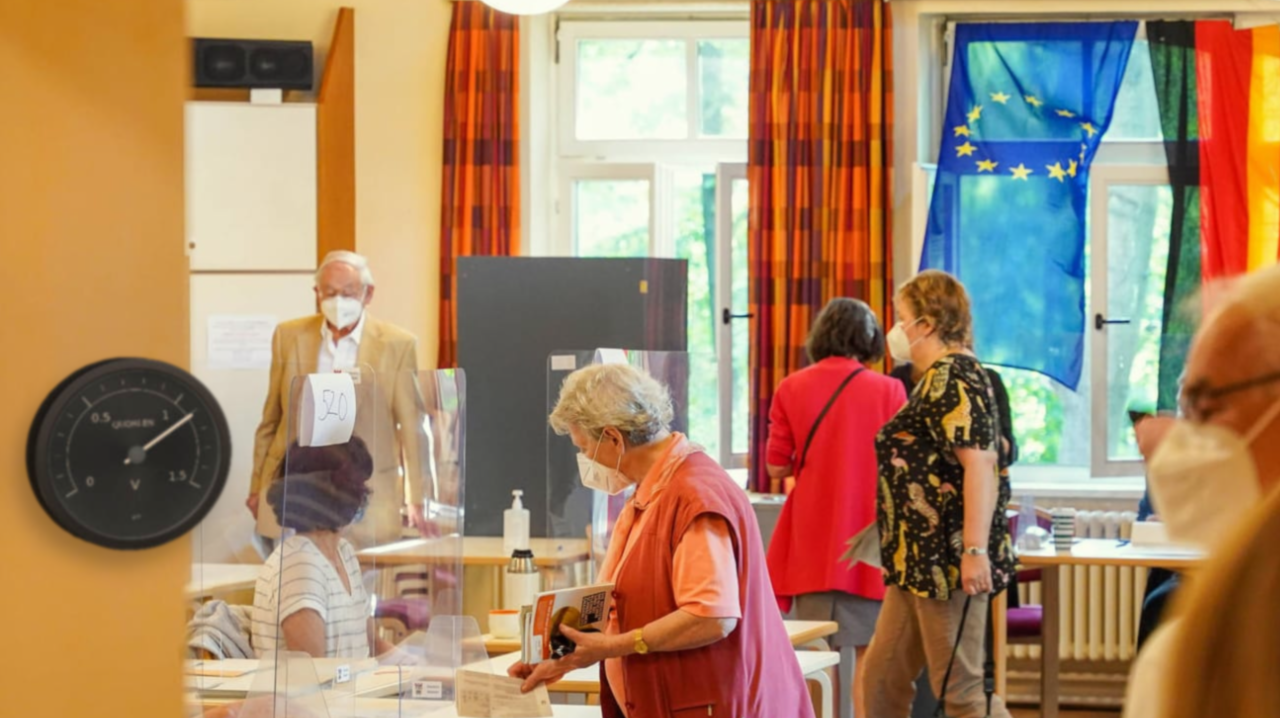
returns 1.1 (V)
